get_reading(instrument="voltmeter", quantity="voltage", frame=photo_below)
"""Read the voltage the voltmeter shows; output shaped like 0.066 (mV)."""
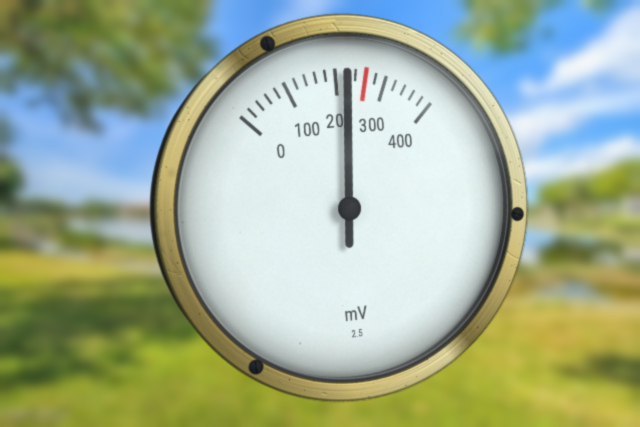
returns 220 (mV)
